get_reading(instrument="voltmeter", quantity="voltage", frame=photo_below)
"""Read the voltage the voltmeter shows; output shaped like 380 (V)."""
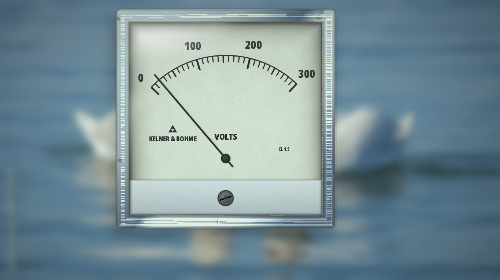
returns 20 (V)
